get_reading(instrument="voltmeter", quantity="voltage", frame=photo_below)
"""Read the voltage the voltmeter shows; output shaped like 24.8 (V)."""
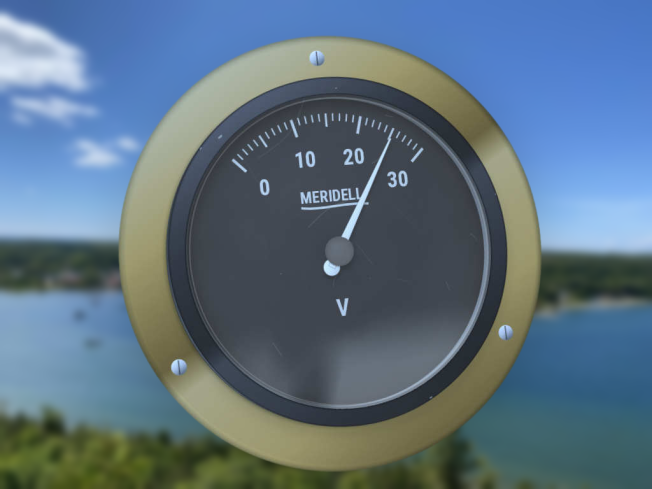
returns 25 (V)
